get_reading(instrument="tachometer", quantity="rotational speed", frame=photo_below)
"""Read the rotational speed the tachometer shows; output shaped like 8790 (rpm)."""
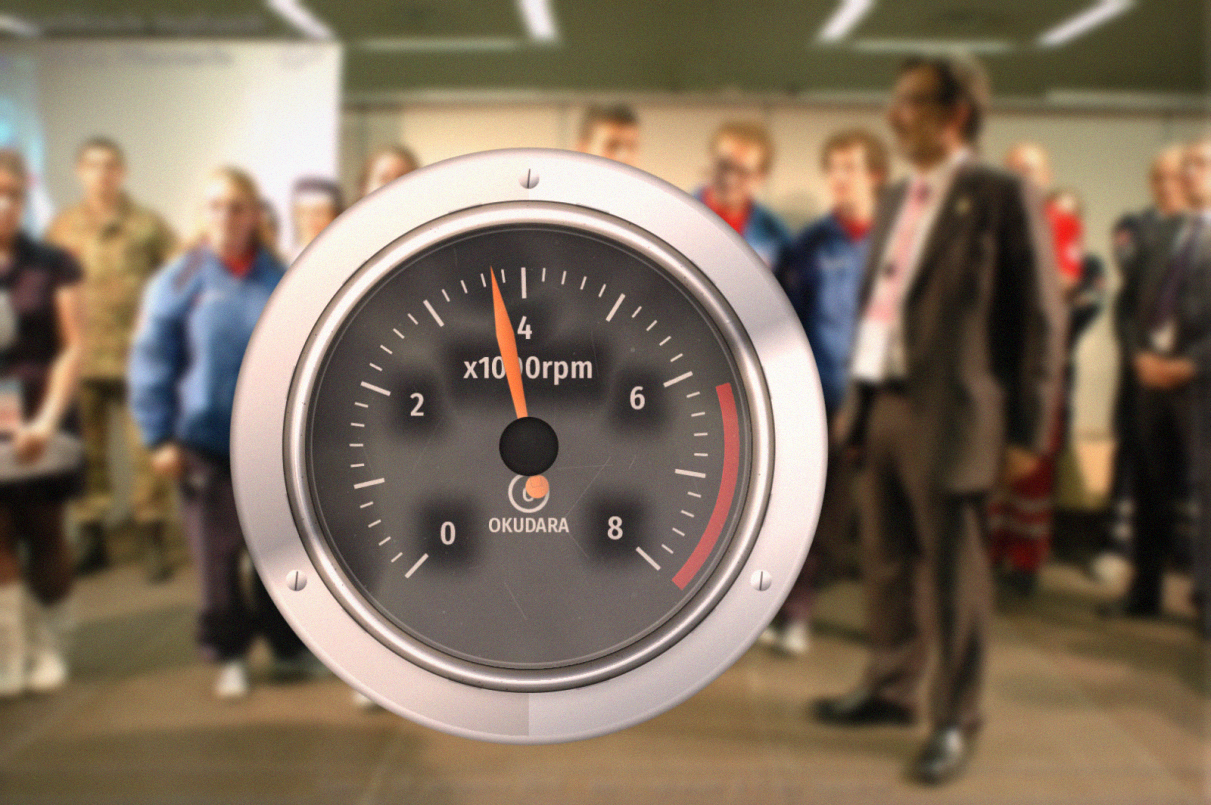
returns 3700 (rpm)
